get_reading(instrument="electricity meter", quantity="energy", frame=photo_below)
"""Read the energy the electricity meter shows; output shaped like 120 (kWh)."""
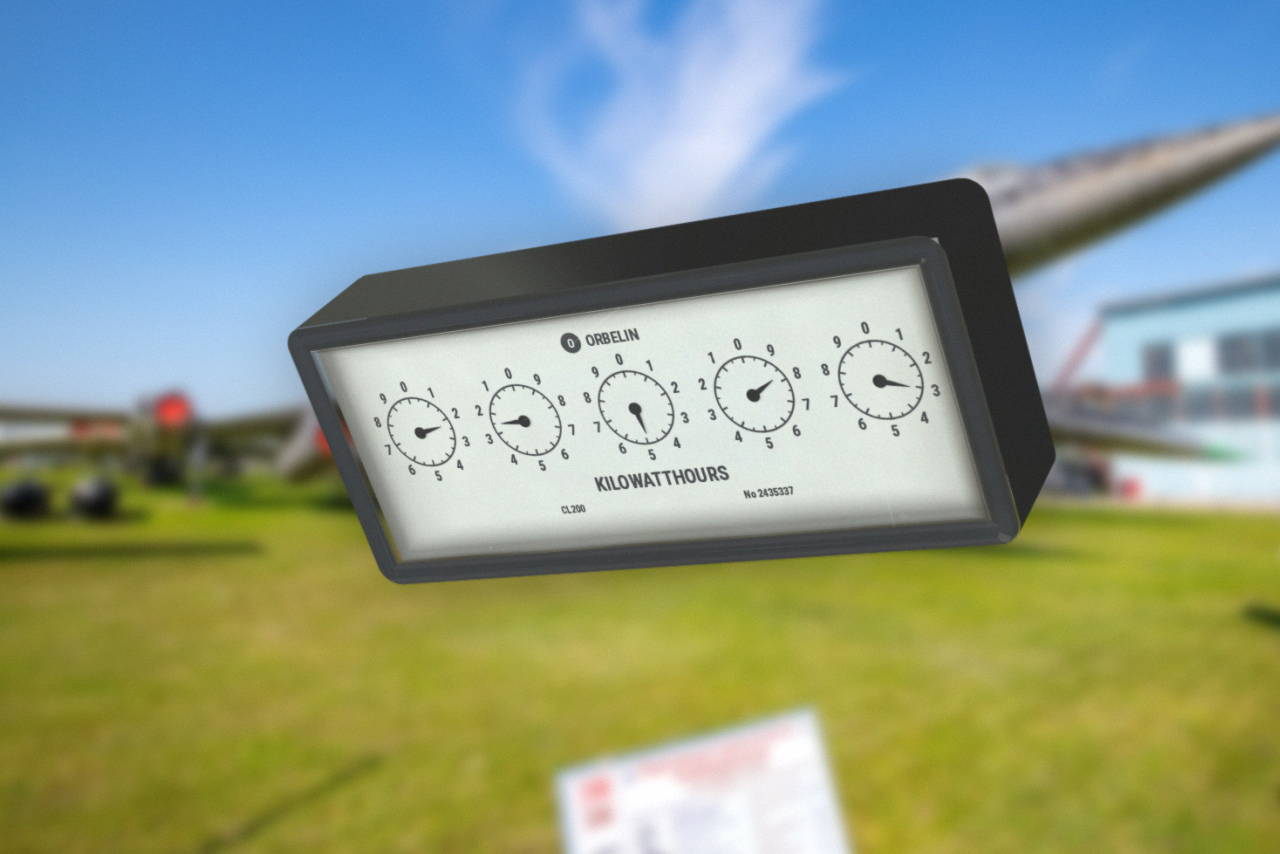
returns 22483 (kWh)
